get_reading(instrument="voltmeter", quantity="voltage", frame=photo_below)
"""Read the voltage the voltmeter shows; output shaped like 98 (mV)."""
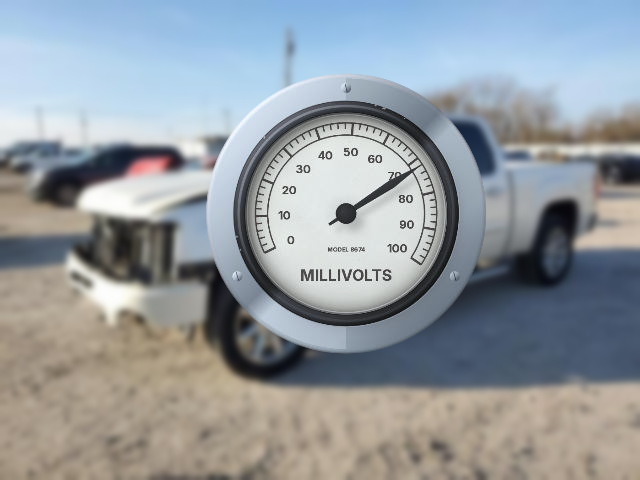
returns 72 (mV)
